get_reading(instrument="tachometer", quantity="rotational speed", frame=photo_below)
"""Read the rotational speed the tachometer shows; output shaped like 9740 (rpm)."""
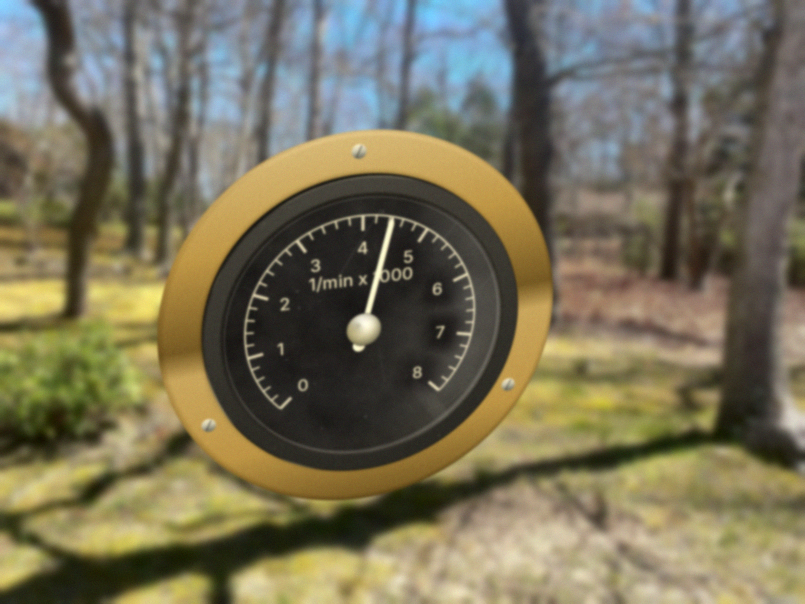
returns 4400 (rpm)
